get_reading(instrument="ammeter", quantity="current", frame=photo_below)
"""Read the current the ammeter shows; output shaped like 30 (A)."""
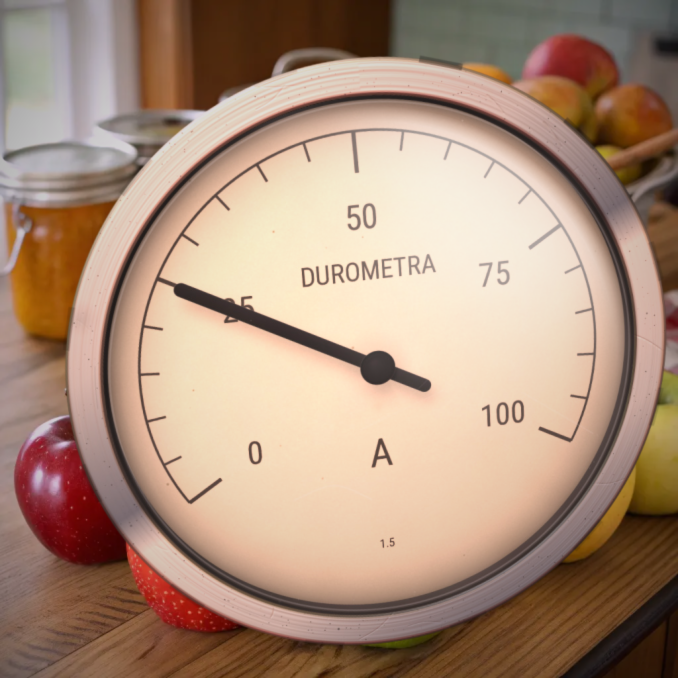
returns 25 (A)
